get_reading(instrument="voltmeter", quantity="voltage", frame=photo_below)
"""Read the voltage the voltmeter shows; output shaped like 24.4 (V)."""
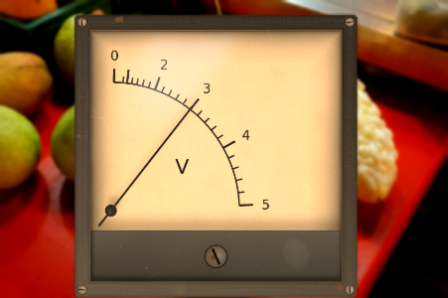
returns 3 (V)
